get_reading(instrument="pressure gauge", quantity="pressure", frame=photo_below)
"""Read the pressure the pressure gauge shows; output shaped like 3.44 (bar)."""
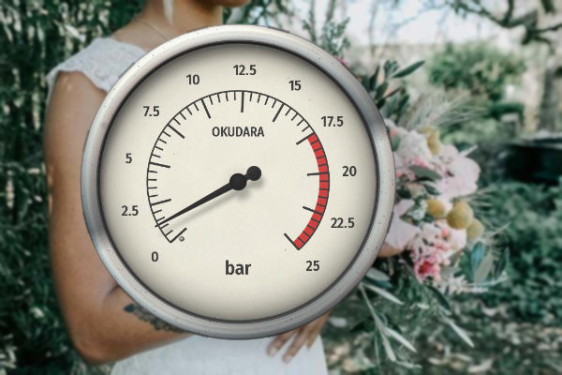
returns 1.25 (bar)
